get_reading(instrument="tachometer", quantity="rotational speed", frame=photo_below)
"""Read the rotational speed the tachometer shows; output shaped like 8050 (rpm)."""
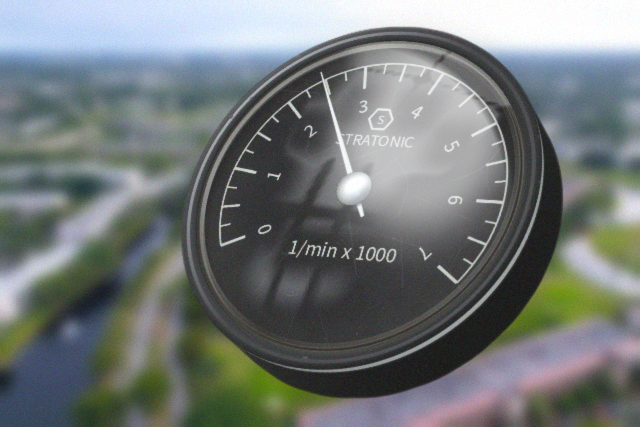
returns 2500 (rpm)
